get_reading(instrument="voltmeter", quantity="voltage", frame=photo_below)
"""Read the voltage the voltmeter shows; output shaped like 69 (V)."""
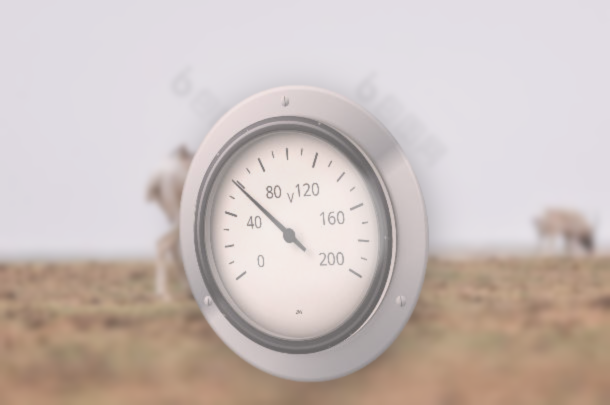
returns 60 (V)
